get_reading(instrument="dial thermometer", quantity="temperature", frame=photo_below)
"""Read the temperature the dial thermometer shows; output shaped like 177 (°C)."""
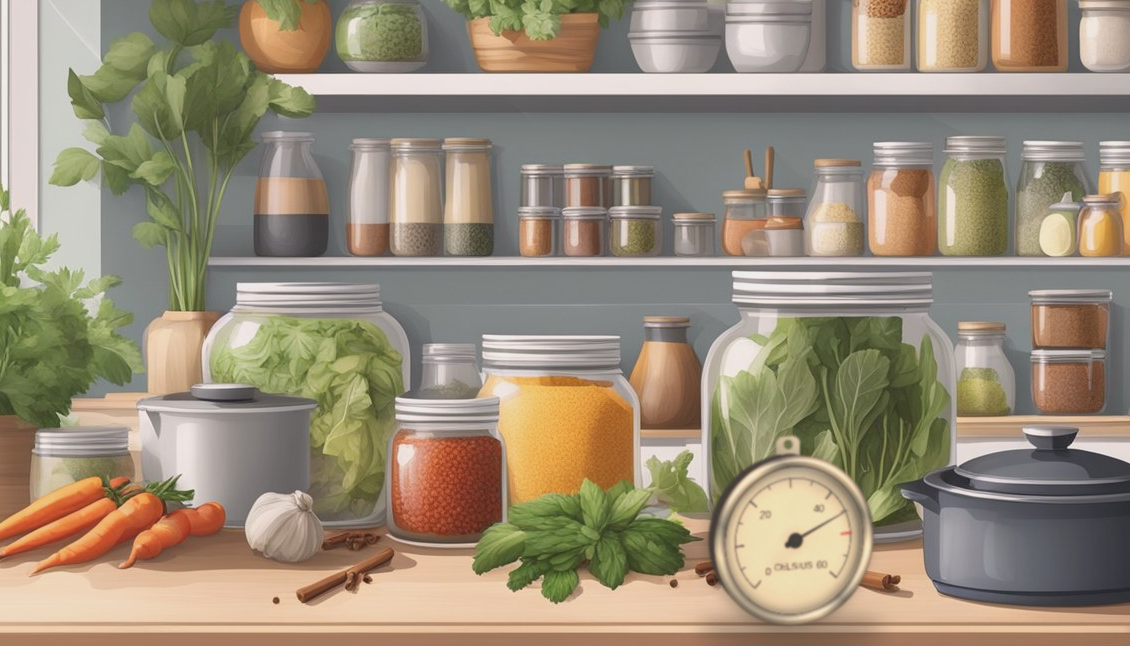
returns 45 (°C)
